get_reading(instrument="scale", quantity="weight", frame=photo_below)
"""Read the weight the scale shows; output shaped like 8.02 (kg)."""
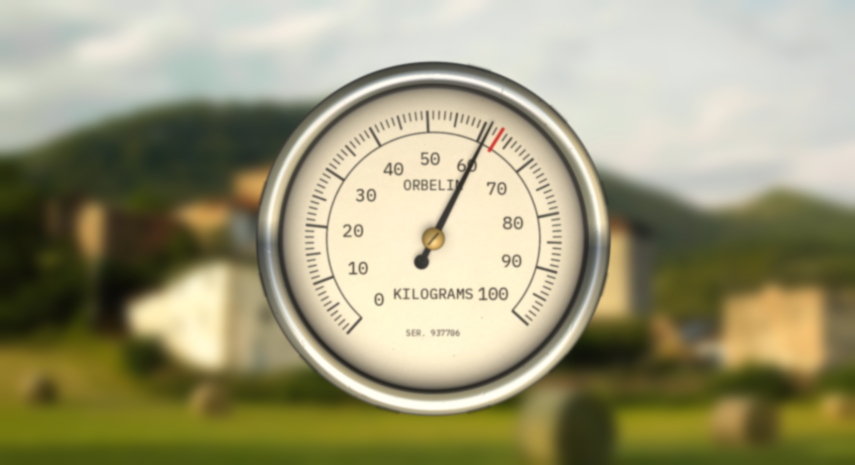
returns 61 (kg)
